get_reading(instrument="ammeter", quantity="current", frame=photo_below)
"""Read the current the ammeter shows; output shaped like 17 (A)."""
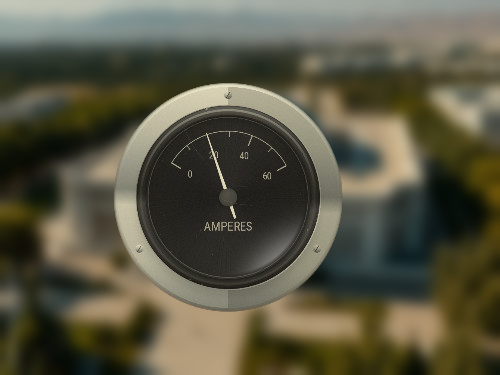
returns 20 (A)
